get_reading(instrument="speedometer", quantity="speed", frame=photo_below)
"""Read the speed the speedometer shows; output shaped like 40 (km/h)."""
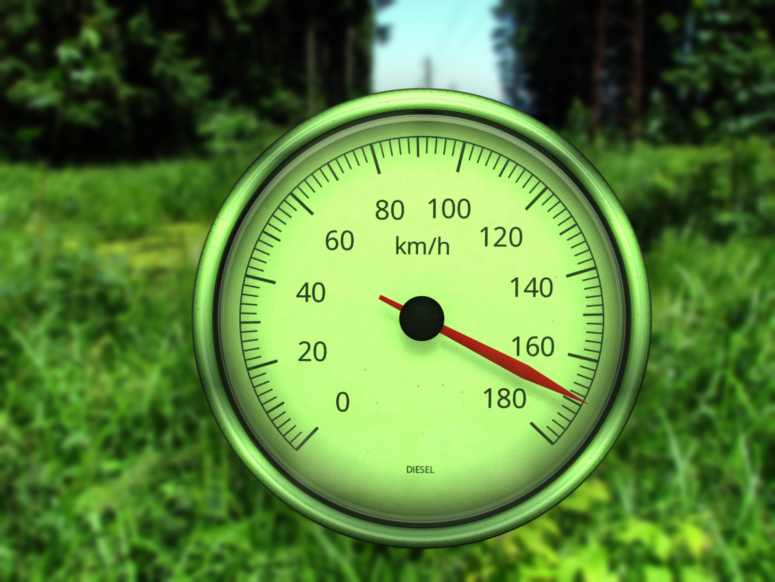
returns 169 (km/h)
